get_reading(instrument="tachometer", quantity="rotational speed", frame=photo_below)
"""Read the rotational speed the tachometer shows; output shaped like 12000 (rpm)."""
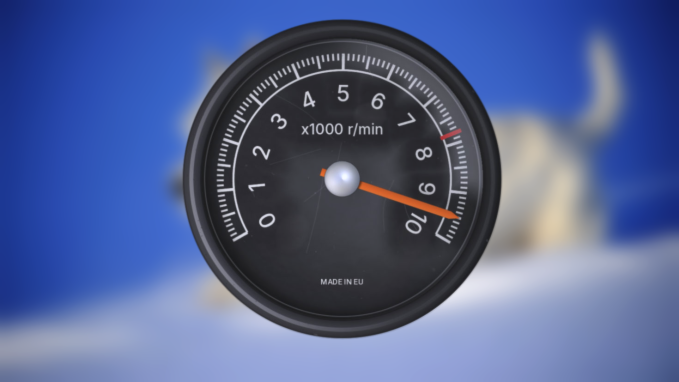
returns 9500 (rpm)
